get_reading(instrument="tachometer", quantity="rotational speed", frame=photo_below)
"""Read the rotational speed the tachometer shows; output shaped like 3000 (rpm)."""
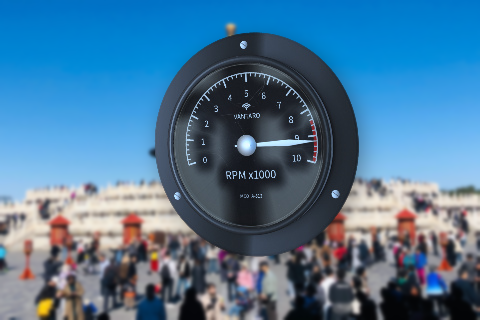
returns 9200 (rpm)
